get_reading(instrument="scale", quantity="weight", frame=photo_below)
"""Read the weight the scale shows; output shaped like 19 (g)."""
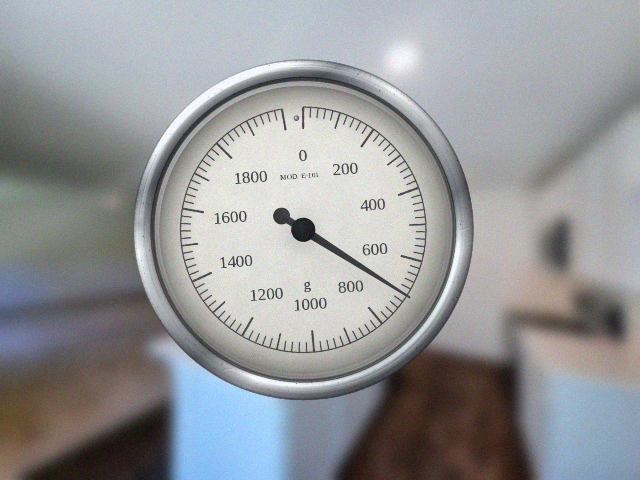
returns 700 (g)
